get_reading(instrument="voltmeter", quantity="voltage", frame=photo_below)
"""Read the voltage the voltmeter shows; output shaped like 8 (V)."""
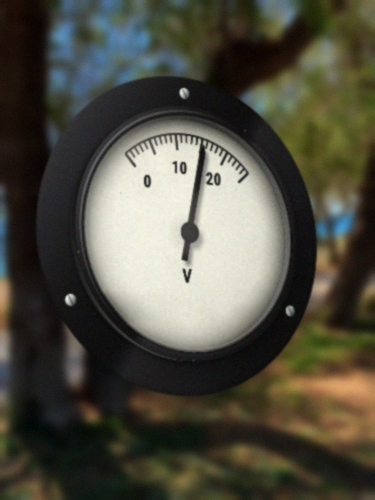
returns 15 (V)
